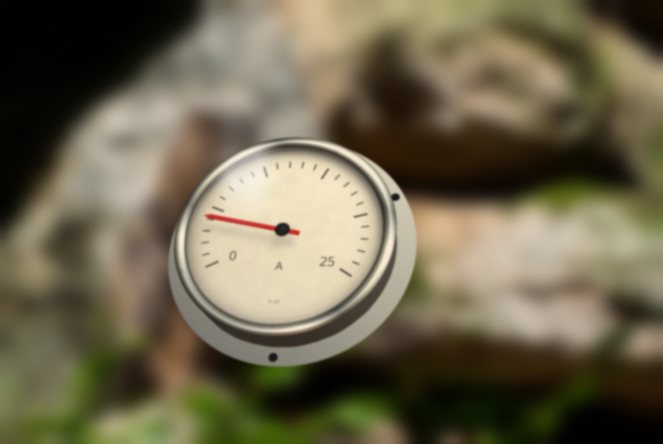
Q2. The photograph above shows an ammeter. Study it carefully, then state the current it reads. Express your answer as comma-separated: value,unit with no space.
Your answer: 4,A
